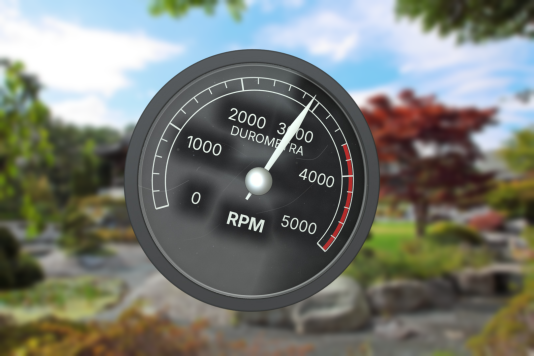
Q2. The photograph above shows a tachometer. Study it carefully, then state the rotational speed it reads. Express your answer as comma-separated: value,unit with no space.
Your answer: 2900,rpm
